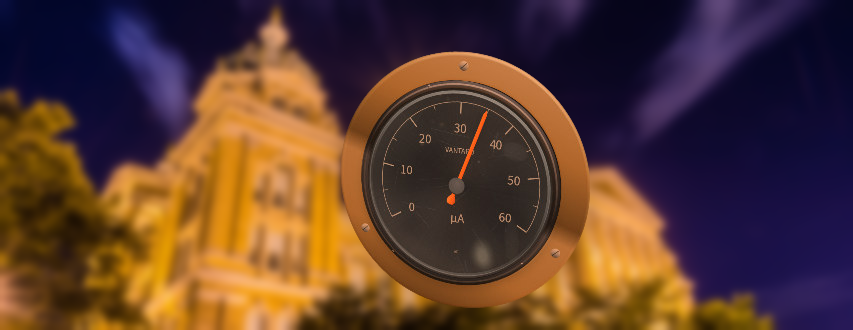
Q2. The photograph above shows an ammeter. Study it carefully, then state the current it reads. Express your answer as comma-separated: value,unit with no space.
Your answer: 35,µA
